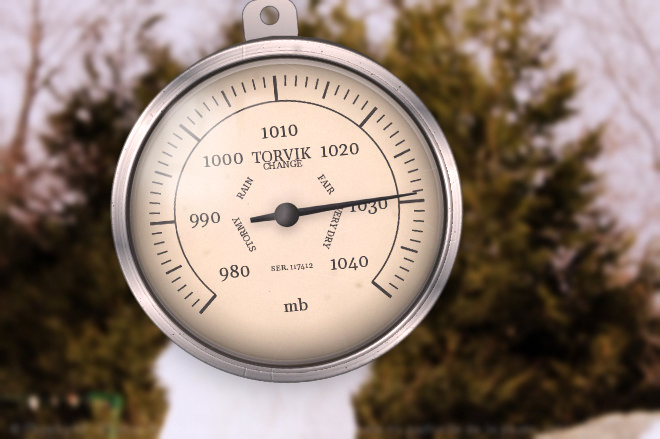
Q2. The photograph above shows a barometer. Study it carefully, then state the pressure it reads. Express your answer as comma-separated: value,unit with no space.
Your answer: 1029,mbar
